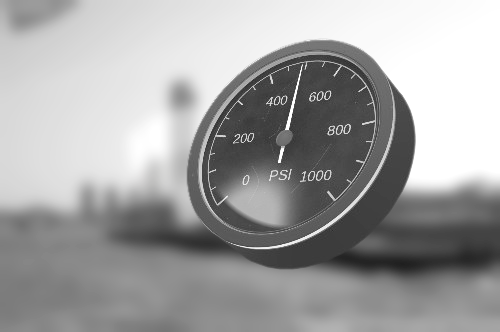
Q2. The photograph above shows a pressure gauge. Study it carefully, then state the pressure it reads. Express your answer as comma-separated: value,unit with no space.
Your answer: 500,psi
